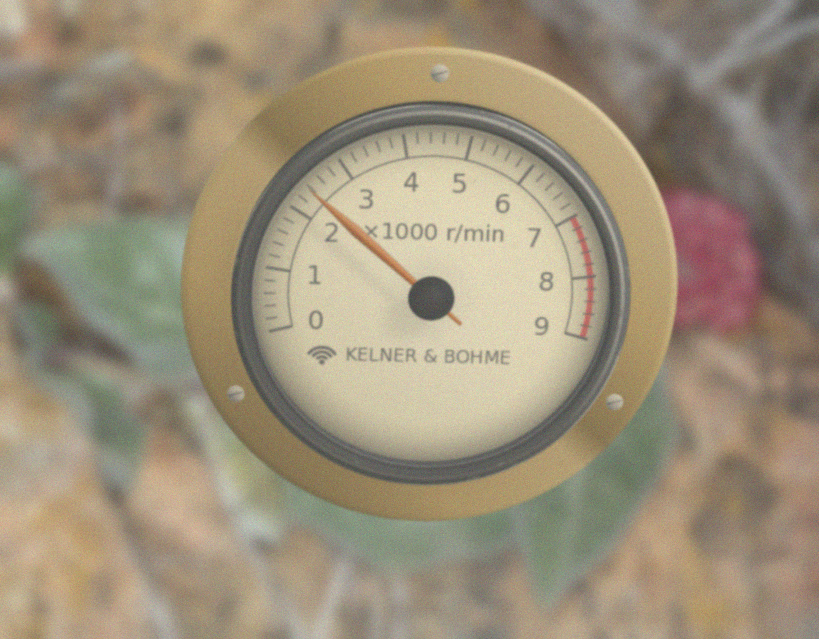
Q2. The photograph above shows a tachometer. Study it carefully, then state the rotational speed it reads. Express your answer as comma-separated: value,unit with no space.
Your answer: 2400,rpm
